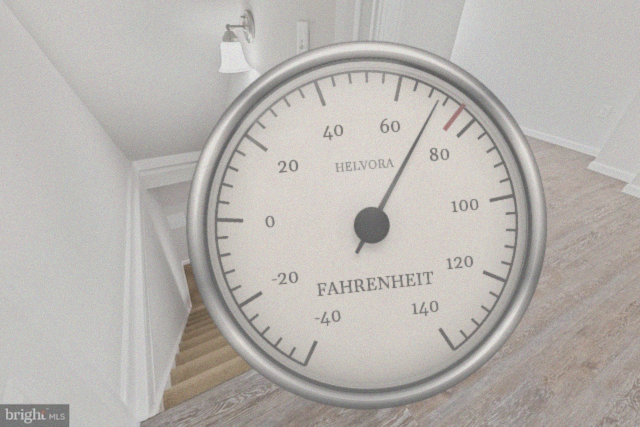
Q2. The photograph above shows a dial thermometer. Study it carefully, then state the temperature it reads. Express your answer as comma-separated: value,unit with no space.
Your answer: 70,°F
